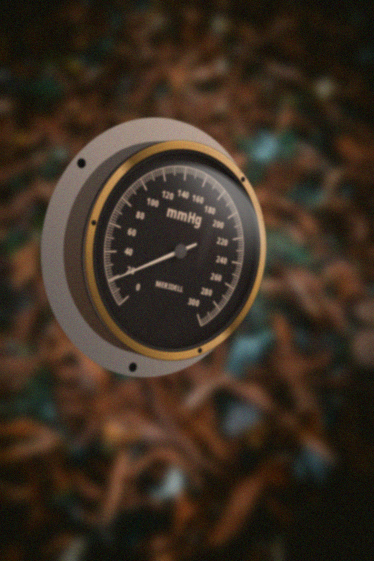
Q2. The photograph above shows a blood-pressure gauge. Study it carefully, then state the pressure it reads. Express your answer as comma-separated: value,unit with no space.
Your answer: 20,mmHg
